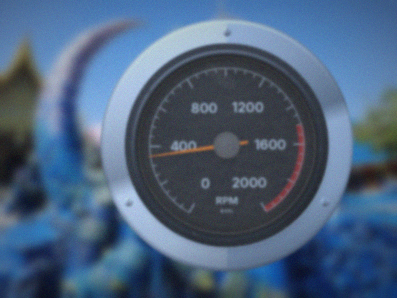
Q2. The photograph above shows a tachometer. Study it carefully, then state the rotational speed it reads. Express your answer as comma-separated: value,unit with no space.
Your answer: 350,rpm
